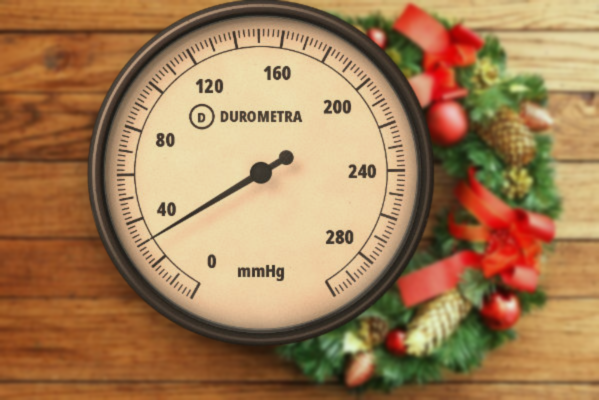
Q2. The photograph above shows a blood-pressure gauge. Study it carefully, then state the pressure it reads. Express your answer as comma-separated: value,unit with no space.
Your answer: 30,mmHg
